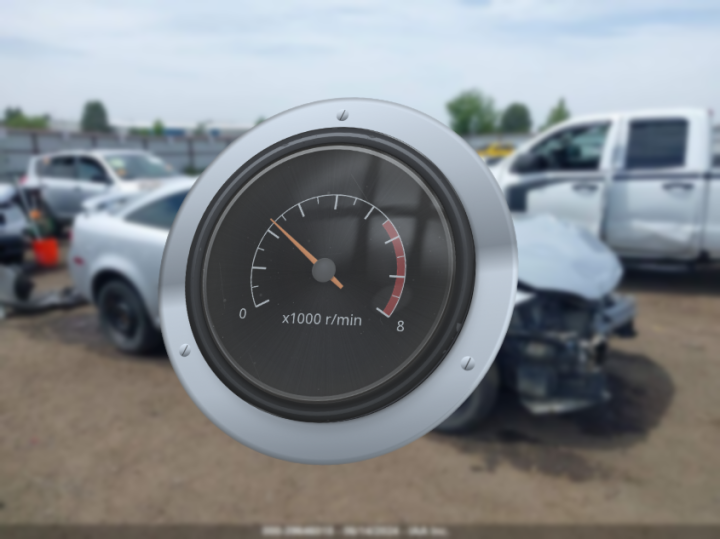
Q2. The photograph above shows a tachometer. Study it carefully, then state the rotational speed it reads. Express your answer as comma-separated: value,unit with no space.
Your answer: 2250,rpm
